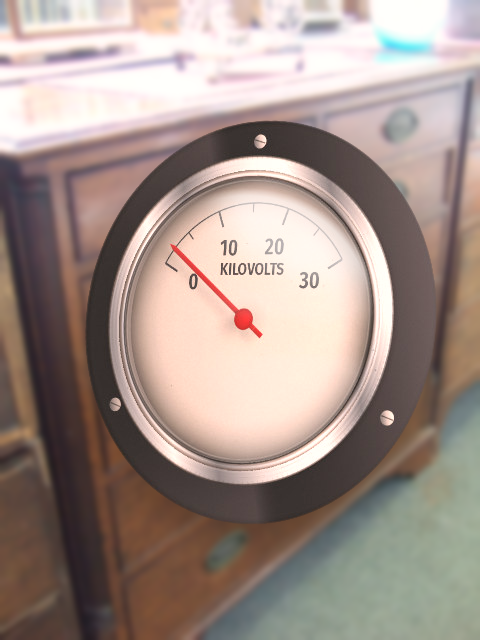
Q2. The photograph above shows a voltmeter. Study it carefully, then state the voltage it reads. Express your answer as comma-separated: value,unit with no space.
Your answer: 2.5,kV
